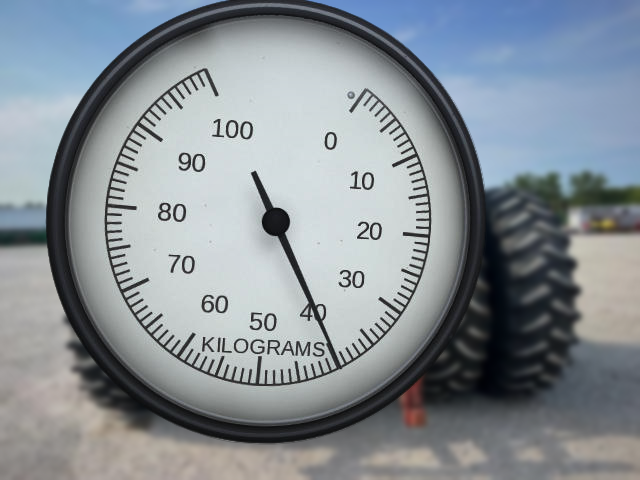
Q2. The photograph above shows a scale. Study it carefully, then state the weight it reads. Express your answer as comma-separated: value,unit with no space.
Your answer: 40,kg
